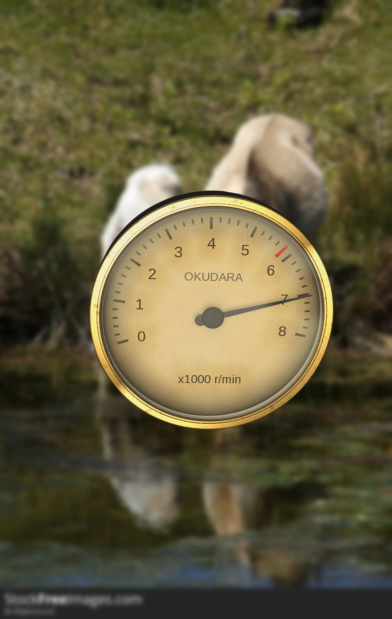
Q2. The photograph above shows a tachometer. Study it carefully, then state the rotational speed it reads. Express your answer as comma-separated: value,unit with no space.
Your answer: 7000,rpm
